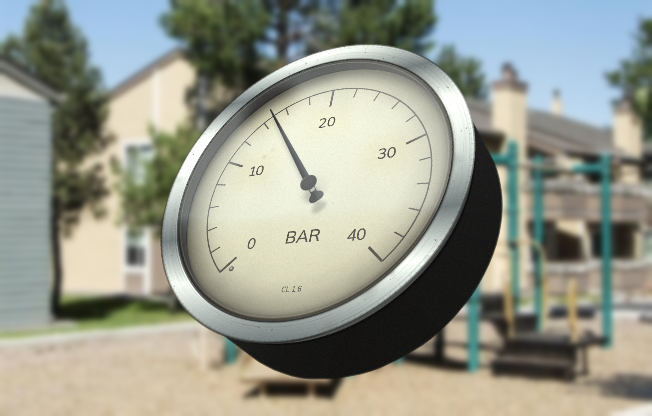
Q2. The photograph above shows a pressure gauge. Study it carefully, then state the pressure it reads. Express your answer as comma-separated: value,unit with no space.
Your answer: 15,bar
